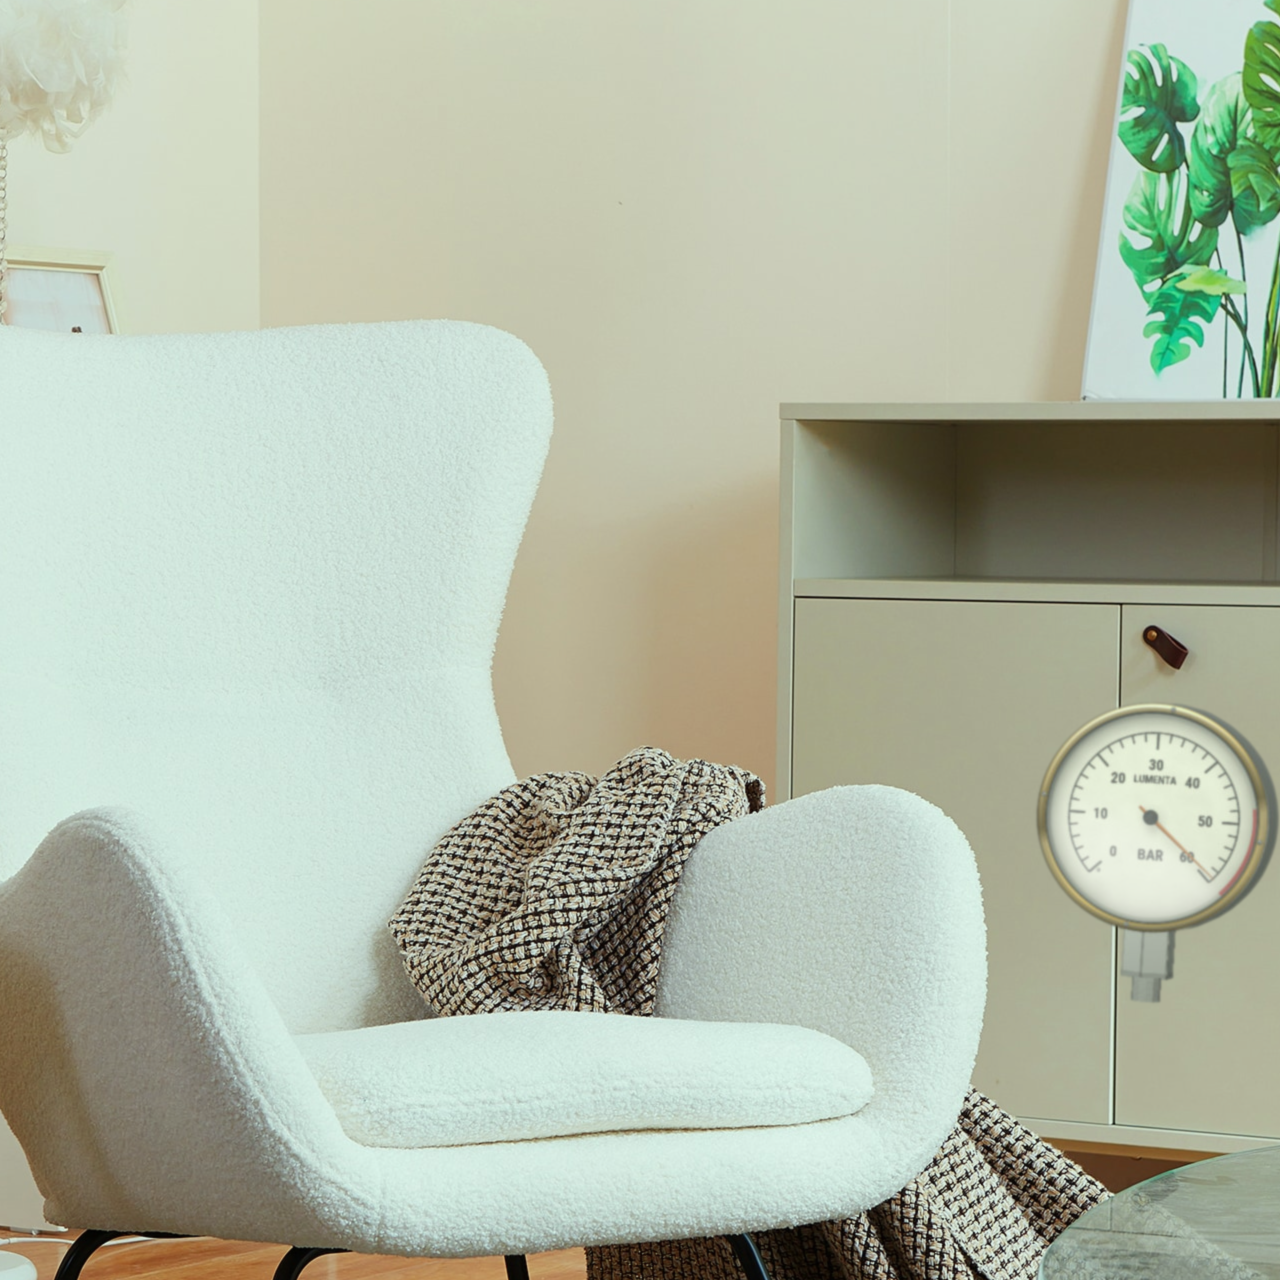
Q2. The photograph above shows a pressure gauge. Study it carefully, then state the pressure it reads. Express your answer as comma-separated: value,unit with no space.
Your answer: 59,bar
